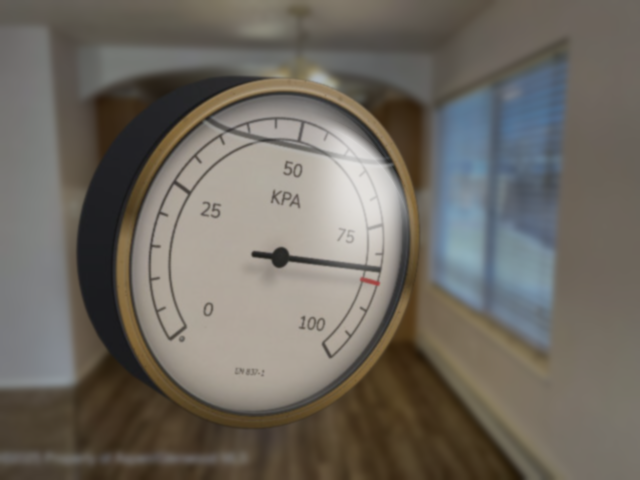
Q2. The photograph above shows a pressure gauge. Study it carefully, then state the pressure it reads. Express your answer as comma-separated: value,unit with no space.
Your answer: 82.5,kPa
